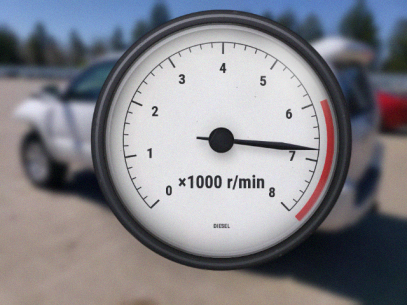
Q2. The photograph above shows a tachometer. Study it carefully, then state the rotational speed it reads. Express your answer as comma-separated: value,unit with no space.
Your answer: 6800,rpm
